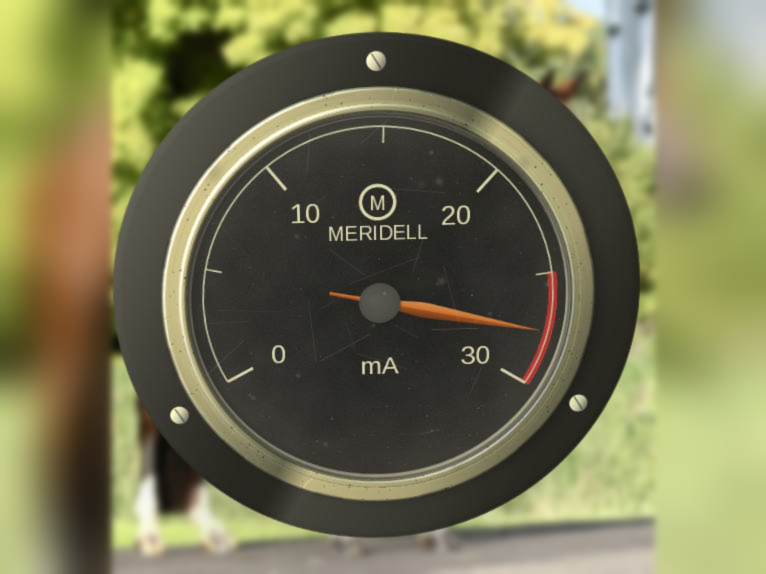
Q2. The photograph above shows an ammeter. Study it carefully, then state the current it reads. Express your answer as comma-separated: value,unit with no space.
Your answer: 27.5,mA
